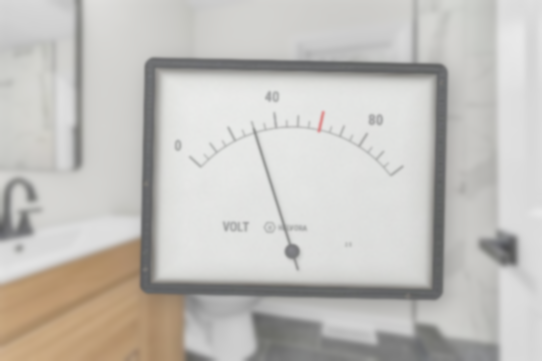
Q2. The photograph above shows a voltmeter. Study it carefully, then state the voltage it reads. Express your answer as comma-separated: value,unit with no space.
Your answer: 30,V
